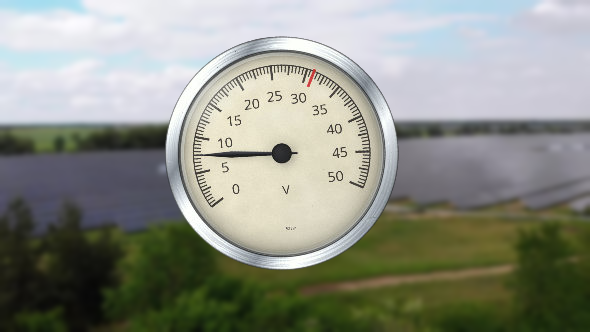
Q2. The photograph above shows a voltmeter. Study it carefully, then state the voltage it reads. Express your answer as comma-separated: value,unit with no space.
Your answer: 7.5,V
